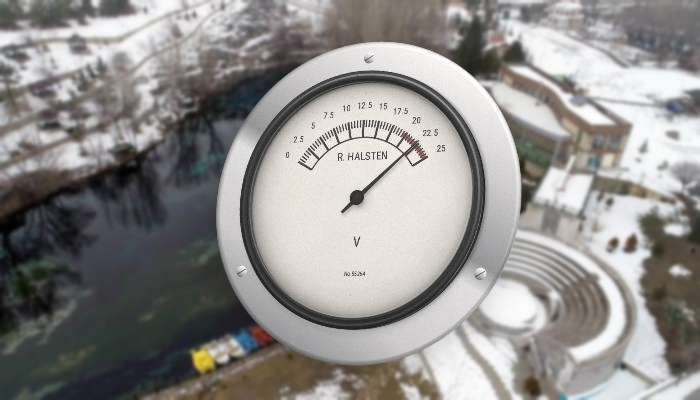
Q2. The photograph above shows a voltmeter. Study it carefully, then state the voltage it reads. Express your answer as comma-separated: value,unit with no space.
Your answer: 22.5,V
